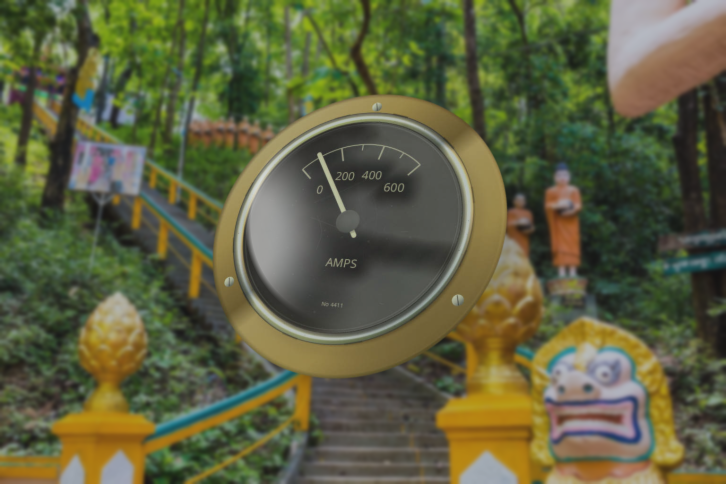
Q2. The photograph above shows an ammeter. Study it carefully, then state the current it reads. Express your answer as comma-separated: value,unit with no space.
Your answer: 100,A
